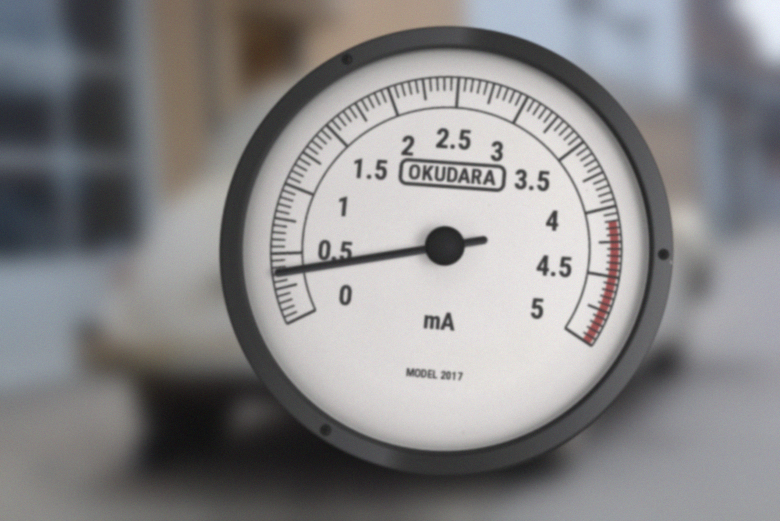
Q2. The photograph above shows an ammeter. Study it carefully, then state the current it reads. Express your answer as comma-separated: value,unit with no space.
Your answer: 0.35,mA
